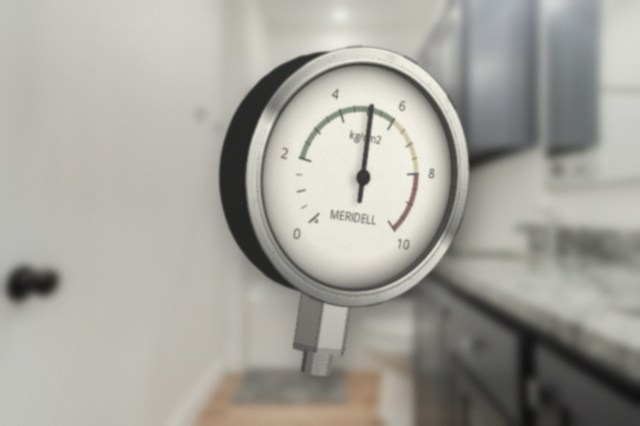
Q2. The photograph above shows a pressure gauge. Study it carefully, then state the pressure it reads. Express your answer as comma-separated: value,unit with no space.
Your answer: 5,kg/cm²
